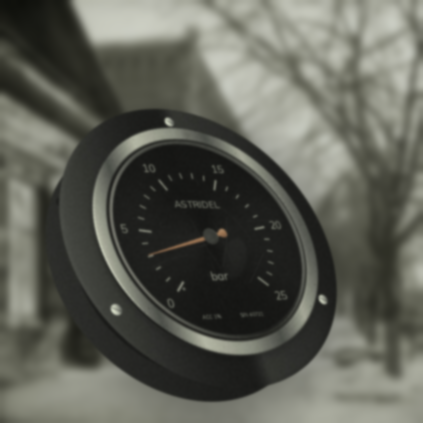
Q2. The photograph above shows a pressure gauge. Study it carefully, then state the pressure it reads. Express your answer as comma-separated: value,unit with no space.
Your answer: 3,bar
